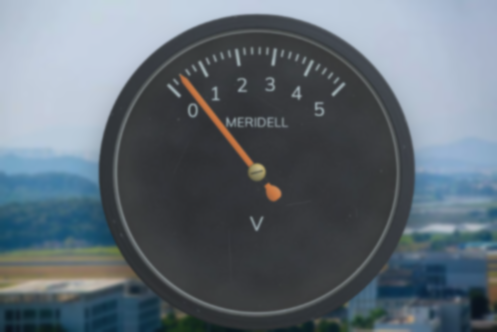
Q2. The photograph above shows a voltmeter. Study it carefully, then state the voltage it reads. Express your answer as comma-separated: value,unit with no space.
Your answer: 0.4,V
